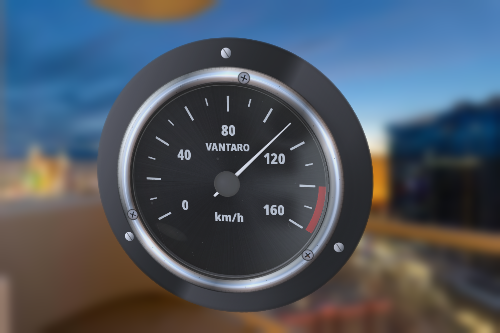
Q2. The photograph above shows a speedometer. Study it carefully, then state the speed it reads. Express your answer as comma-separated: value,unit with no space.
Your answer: 110,km/h
